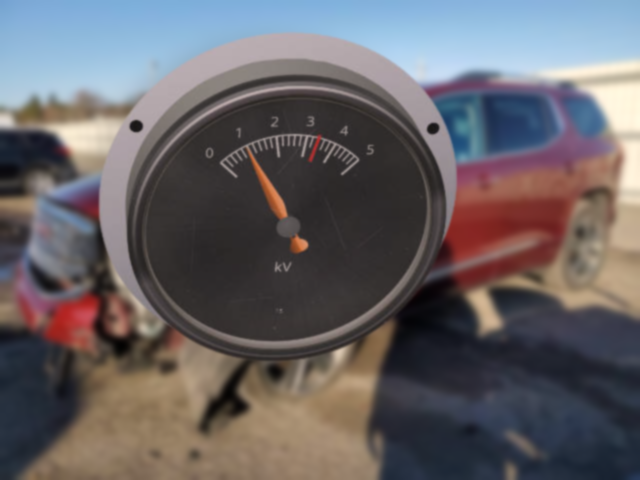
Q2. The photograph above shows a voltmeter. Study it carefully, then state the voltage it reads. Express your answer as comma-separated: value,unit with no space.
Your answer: 1,kV
